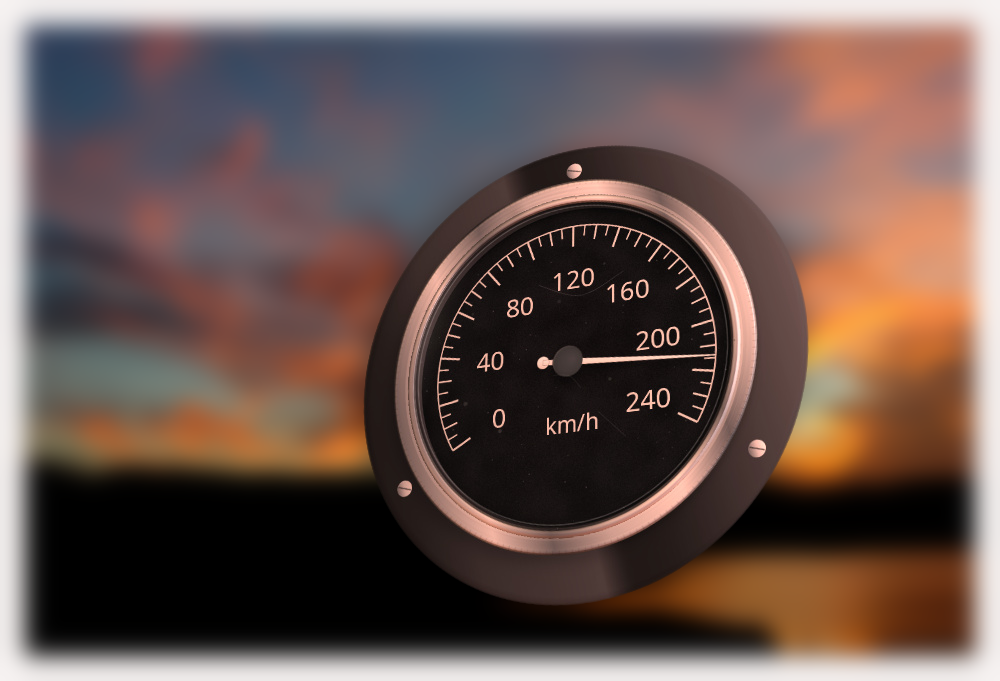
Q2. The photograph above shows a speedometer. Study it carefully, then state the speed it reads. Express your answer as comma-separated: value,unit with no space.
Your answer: 215,km/h
